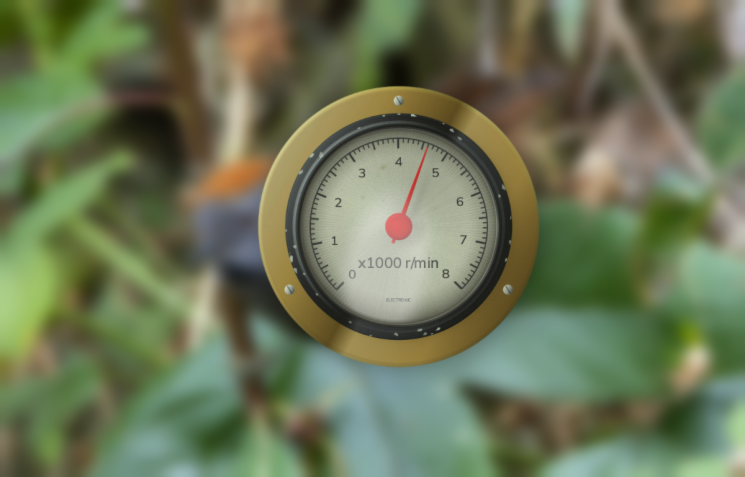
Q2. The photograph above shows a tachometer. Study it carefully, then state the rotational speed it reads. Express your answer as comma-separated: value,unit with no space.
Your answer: 4600,rpm
